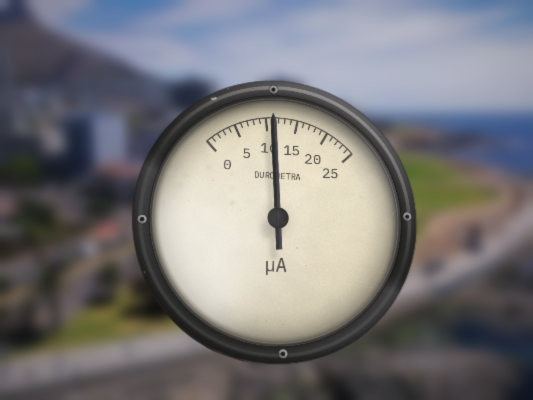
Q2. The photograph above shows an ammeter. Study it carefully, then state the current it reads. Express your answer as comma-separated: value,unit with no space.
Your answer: 11,µA
